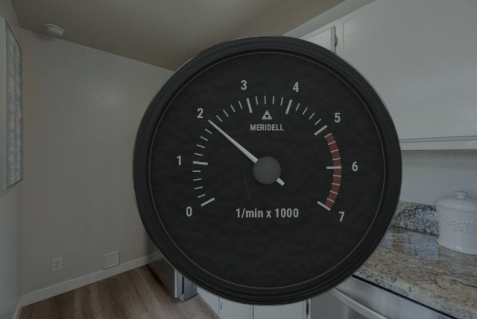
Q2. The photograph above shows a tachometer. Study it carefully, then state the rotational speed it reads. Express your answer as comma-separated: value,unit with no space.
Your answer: 2000,rpm
